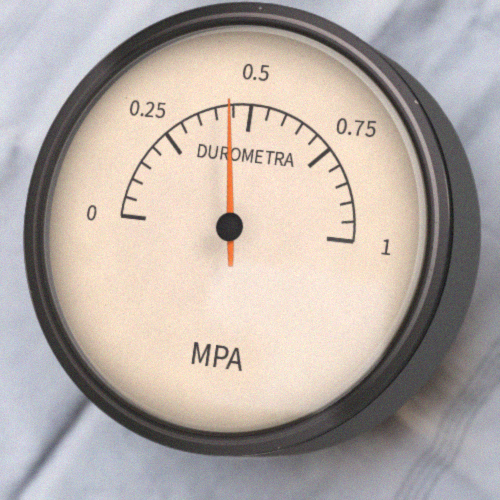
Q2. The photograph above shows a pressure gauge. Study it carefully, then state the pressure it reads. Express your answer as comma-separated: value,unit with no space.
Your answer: 0.45,MPa
